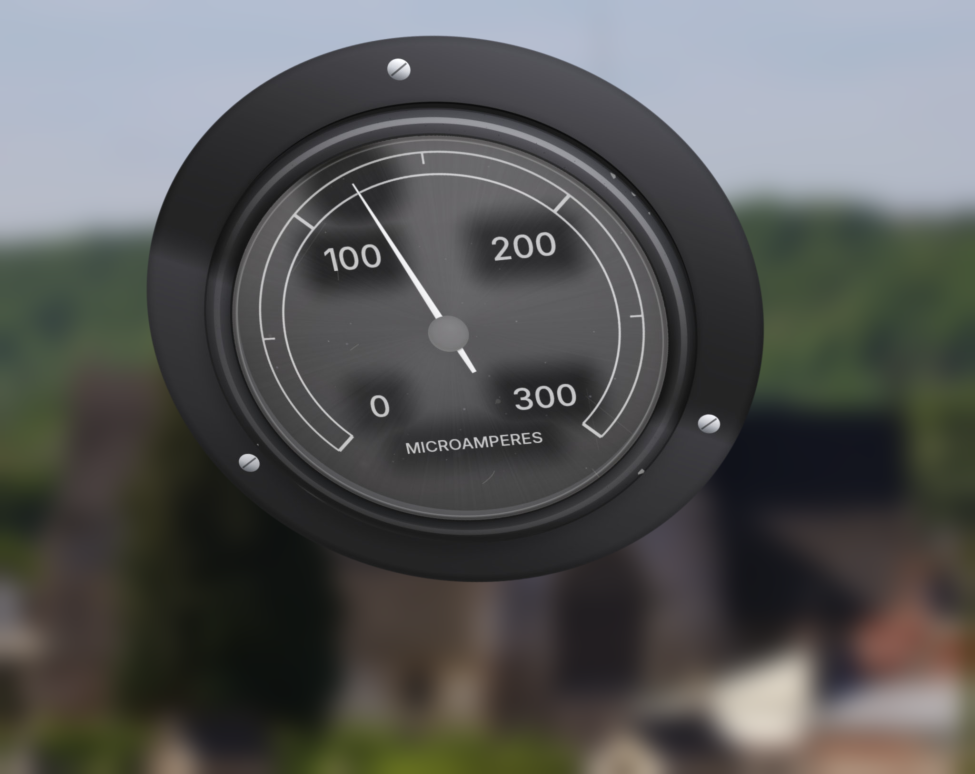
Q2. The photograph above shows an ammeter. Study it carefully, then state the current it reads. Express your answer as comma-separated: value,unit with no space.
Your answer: 125,µA
